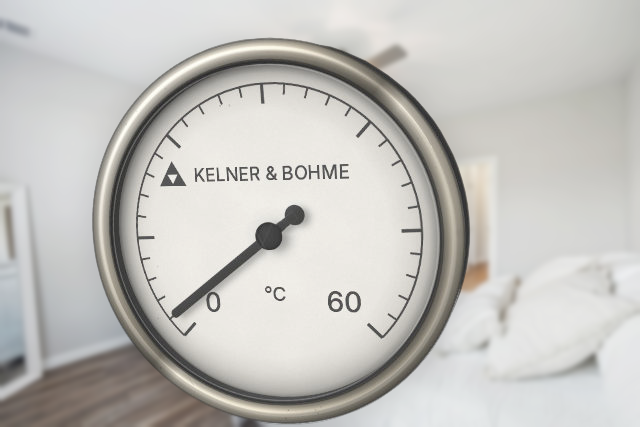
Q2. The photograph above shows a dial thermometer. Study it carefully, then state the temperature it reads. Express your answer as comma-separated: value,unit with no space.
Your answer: 2,°C
